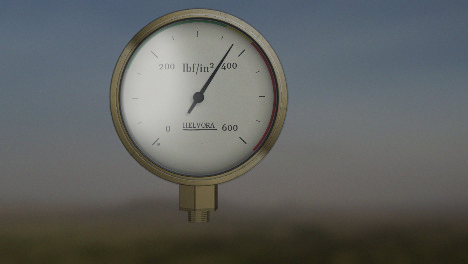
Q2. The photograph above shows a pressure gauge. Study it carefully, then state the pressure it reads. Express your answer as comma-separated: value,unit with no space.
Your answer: 375,psi
